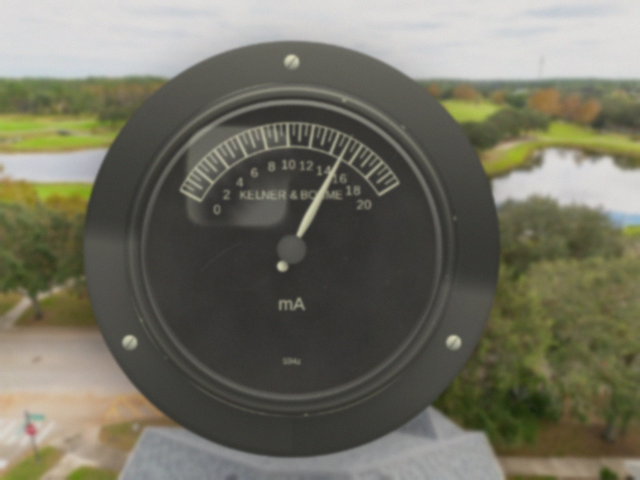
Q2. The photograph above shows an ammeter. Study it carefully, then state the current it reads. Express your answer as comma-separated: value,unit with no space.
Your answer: 15,mA
